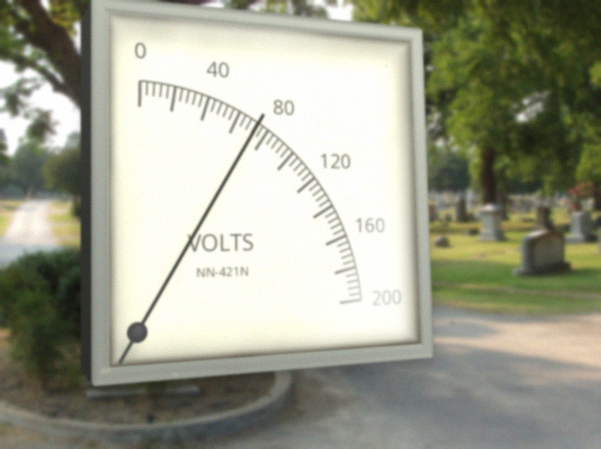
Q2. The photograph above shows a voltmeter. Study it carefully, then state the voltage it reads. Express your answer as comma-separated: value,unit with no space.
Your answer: 72,V
